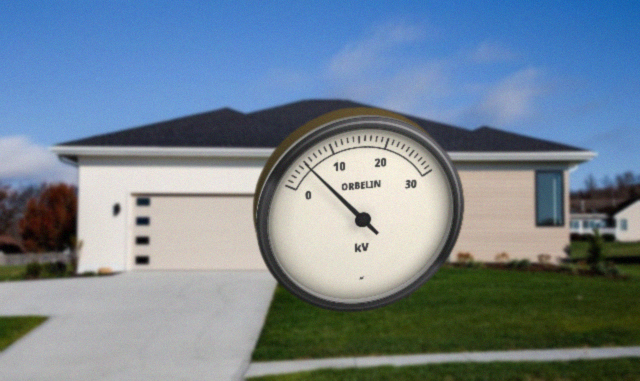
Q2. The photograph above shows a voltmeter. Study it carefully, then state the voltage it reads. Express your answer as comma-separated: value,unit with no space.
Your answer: 5,kV
